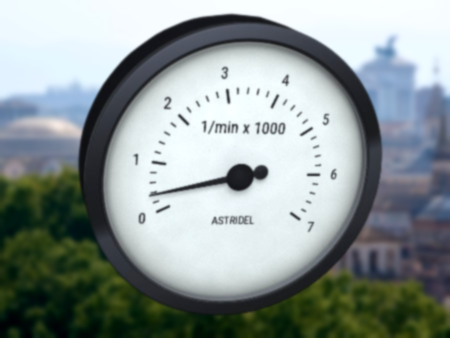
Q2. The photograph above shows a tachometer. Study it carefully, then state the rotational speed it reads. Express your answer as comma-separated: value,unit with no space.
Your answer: 400,rpm
